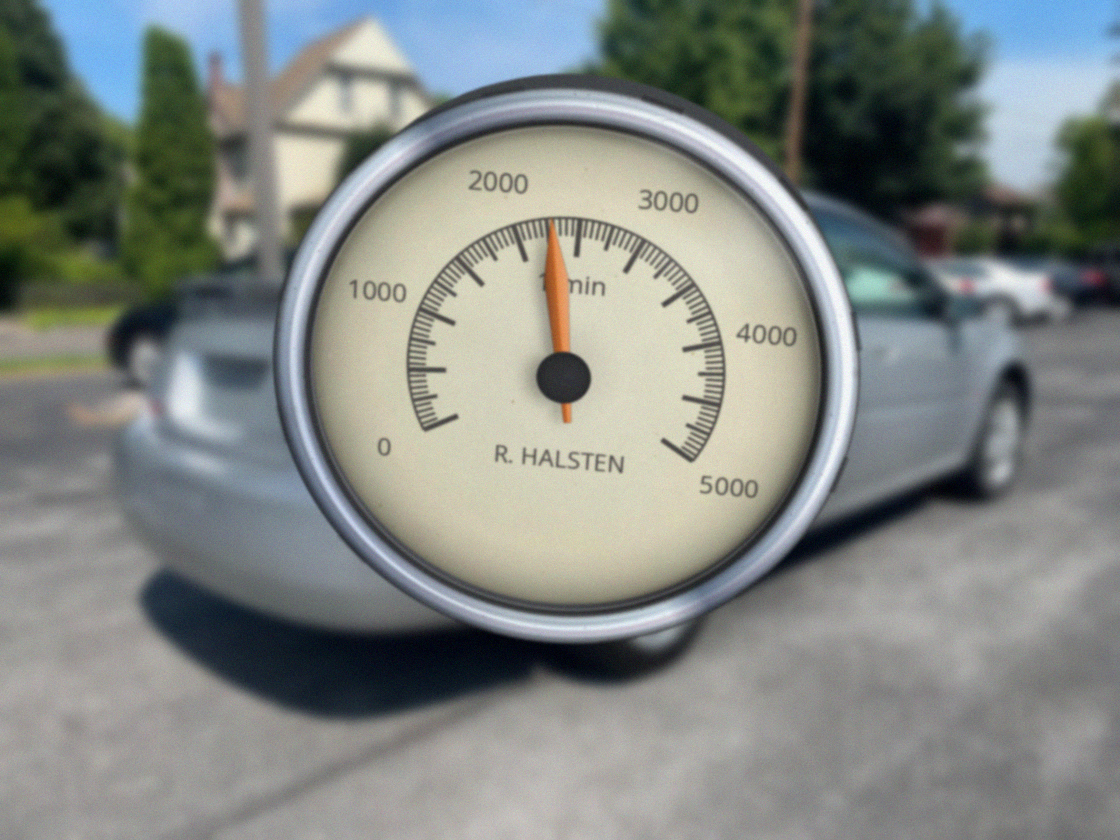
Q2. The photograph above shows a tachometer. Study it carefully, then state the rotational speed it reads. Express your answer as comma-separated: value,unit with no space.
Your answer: 2300,rpm
